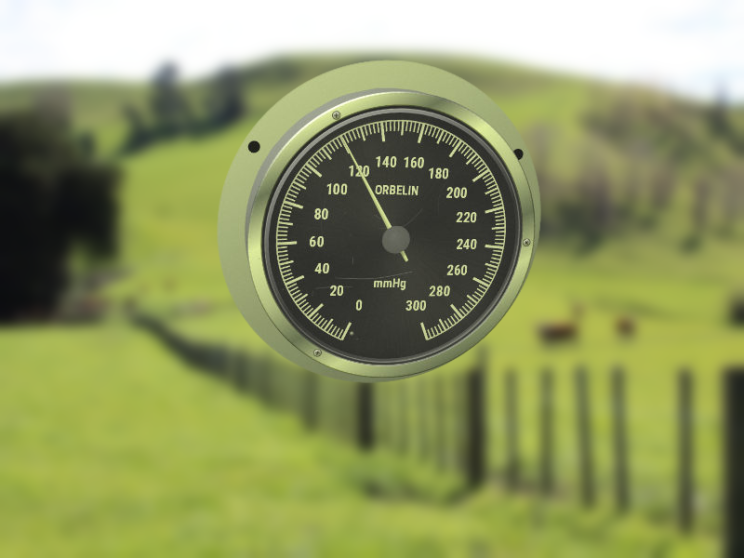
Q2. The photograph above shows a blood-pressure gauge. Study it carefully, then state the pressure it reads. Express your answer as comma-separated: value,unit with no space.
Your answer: 120,mmHg
